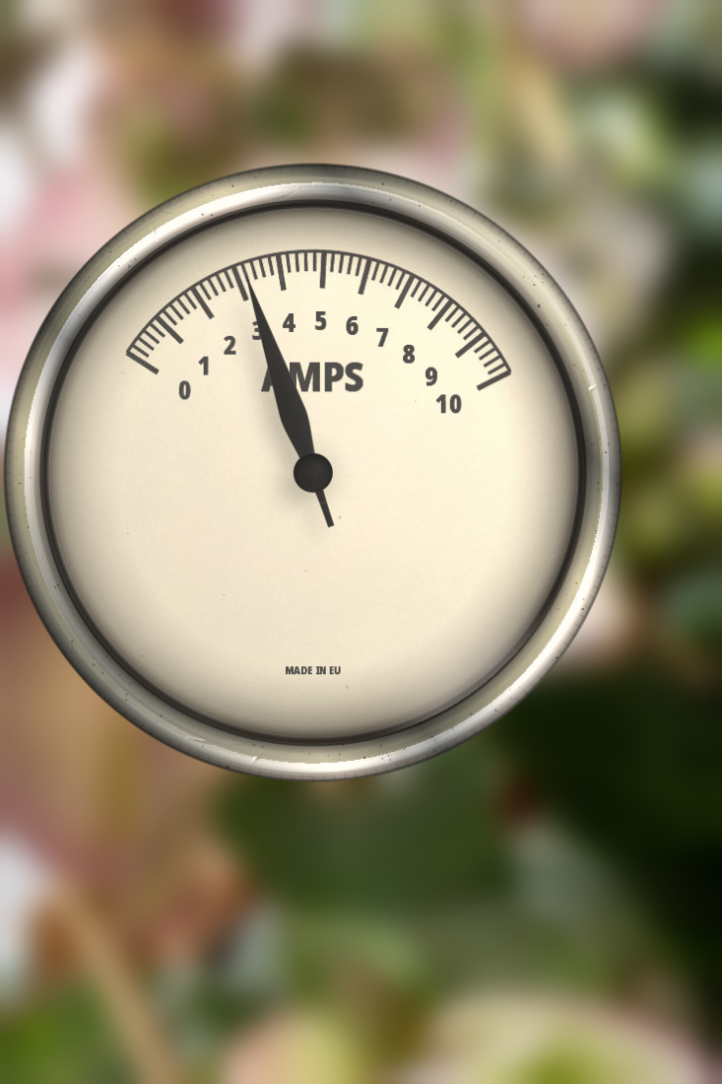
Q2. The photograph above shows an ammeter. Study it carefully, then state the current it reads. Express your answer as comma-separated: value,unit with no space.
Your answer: 3.2,A
